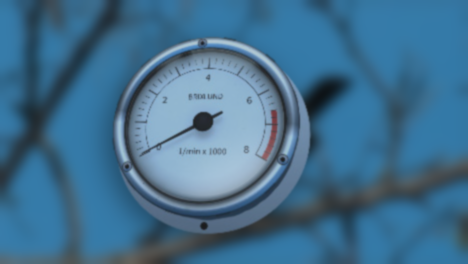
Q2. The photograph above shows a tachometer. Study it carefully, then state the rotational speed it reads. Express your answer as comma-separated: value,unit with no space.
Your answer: 0,rpm
